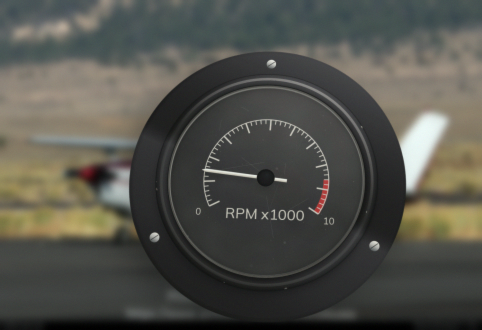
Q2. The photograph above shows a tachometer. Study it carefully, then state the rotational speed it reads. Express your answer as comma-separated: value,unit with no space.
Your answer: 1400,rpm
